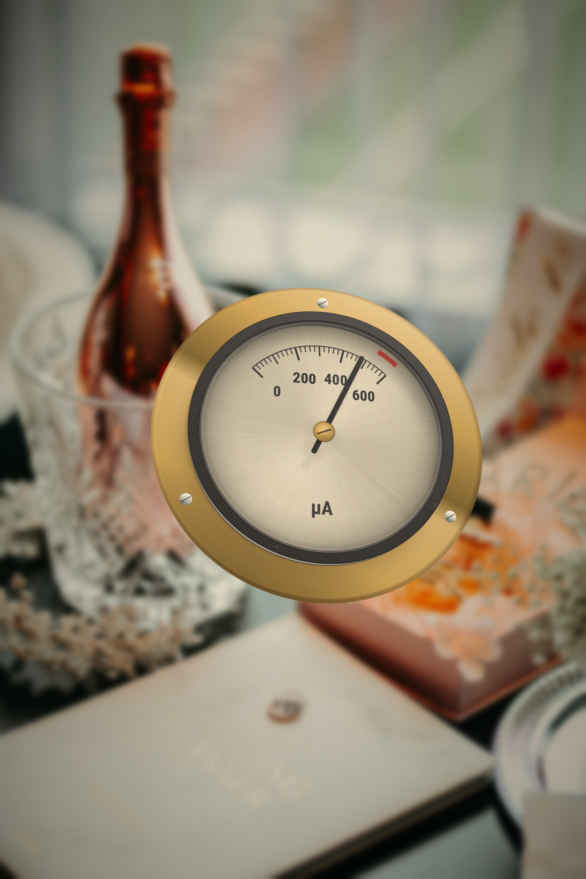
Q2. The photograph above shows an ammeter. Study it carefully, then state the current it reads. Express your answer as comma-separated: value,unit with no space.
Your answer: 480,µA
